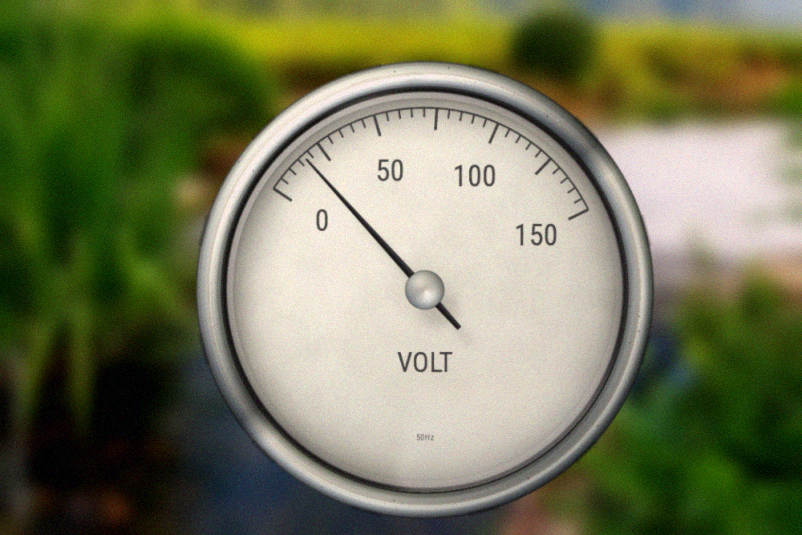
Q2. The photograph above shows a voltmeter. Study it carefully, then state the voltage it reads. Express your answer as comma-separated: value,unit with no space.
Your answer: 17.5,V
